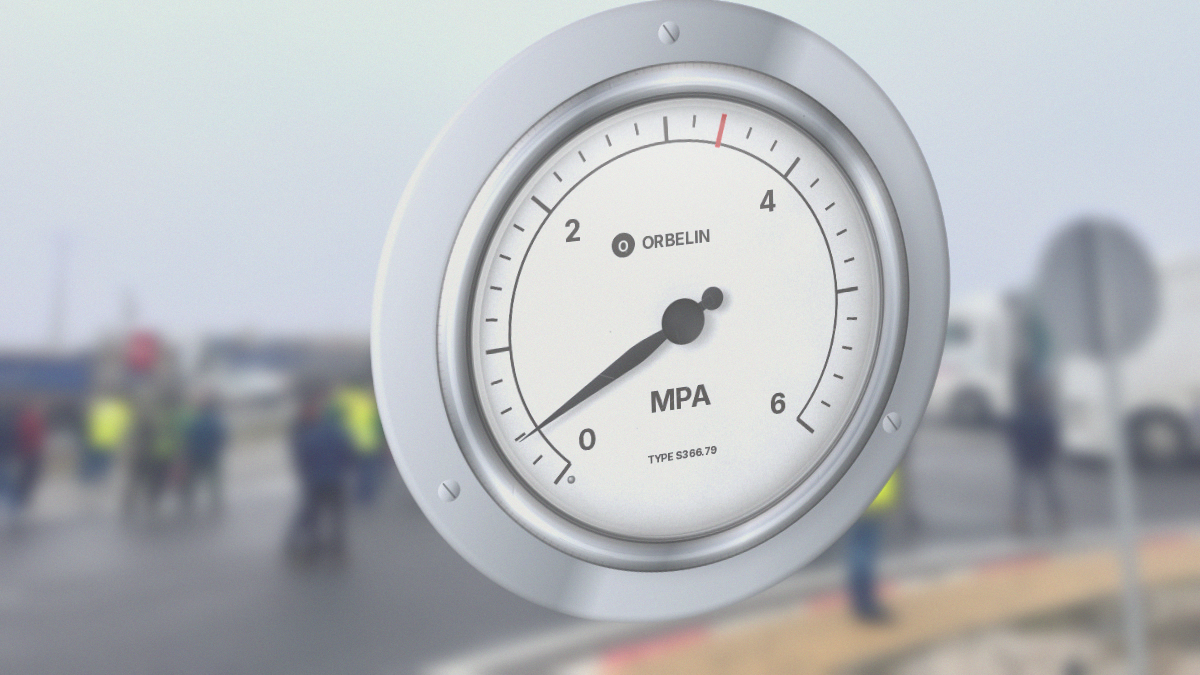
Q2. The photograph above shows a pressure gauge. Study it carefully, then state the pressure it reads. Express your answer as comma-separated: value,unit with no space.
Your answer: 0.4,MPa
